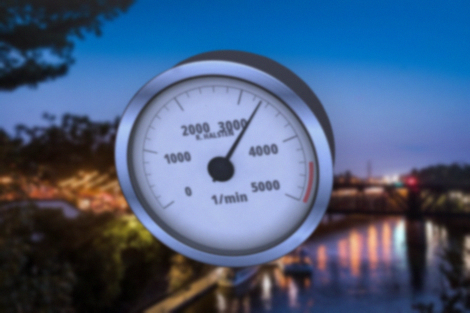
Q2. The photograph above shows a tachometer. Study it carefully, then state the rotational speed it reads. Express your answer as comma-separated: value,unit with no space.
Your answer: 3300,rpm
